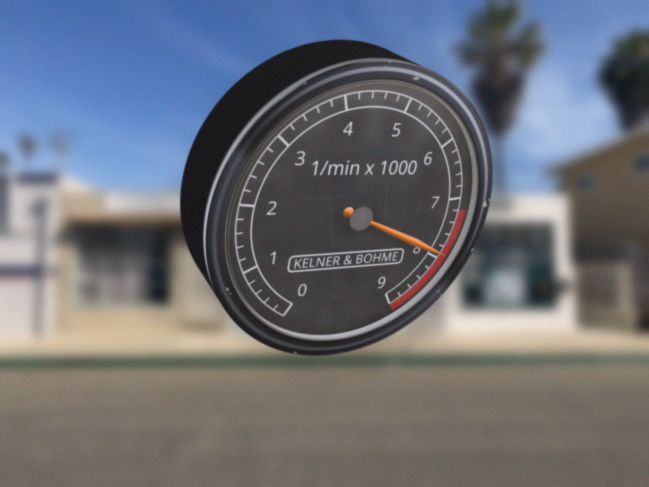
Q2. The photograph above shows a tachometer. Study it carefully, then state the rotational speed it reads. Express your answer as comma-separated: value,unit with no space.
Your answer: 7900,rpm
